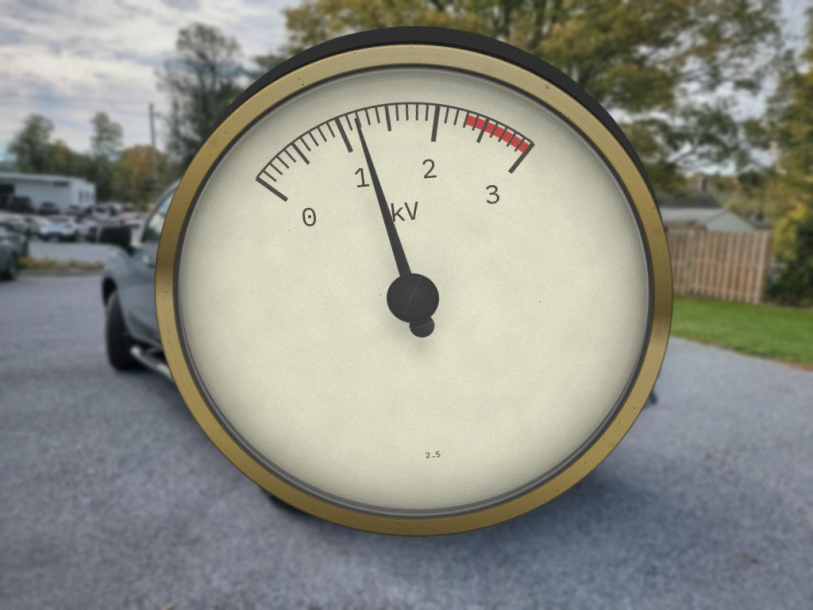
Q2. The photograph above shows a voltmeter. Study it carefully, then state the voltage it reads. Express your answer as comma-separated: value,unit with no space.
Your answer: 1.2,kV
